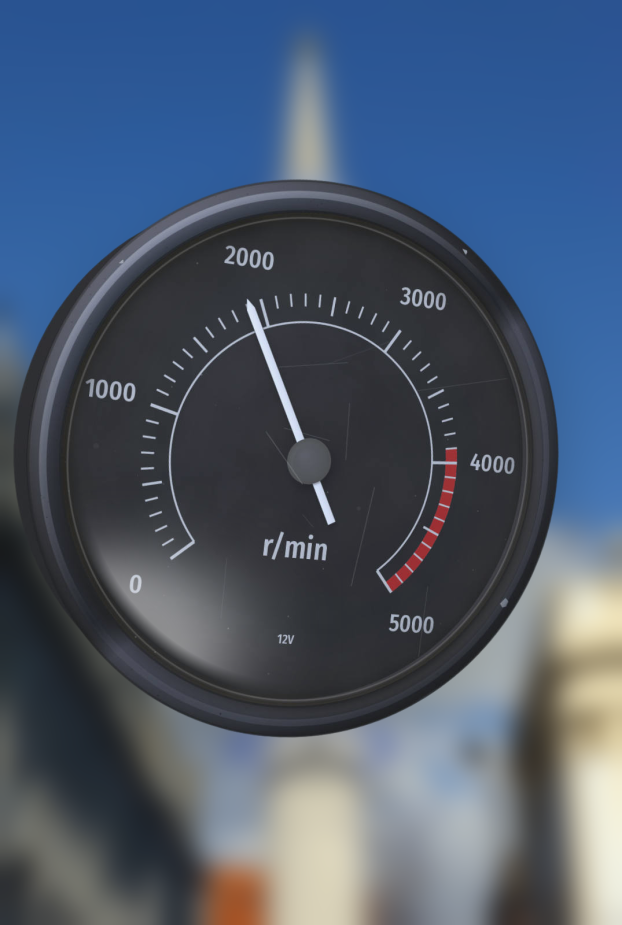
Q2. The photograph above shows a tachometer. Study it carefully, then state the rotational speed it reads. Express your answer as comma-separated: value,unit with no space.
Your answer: 1900,rpm
